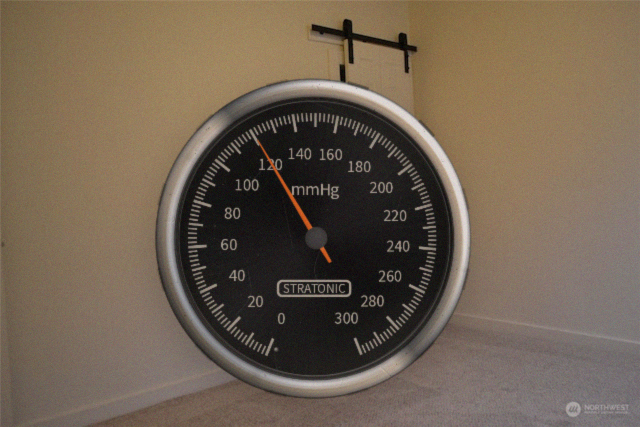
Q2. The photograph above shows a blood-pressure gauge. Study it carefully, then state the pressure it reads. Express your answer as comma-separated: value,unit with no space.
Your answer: 120,mmHg
